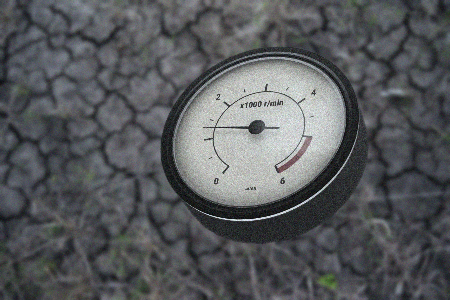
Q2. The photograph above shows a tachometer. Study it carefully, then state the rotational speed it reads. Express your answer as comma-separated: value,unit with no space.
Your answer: 1250,rpm
